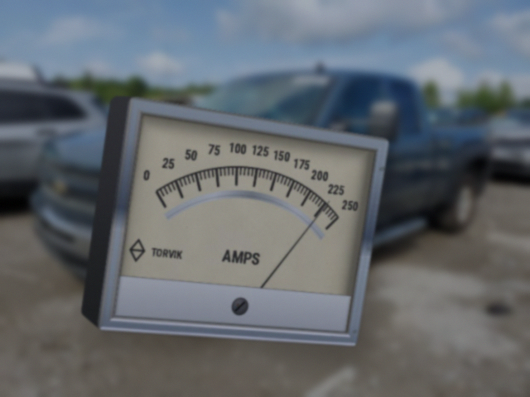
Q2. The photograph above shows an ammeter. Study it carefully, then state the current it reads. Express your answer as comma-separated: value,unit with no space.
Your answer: 225,A
